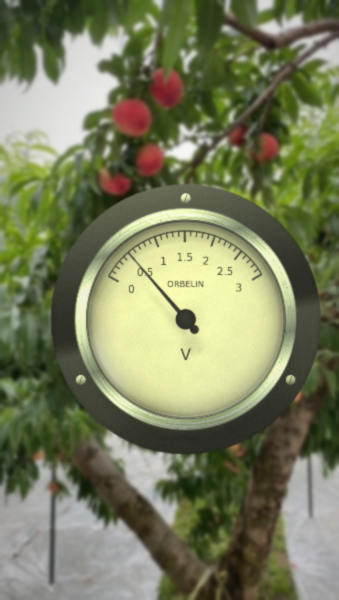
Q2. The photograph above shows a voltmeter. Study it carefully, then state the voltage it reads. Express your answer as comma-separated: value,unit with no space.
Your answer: 0.5,V
